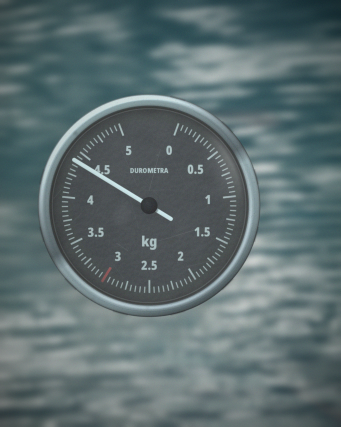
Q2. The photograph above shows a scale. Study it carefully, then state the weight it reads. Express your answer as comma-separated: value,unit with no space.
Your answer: 4.4,kg
